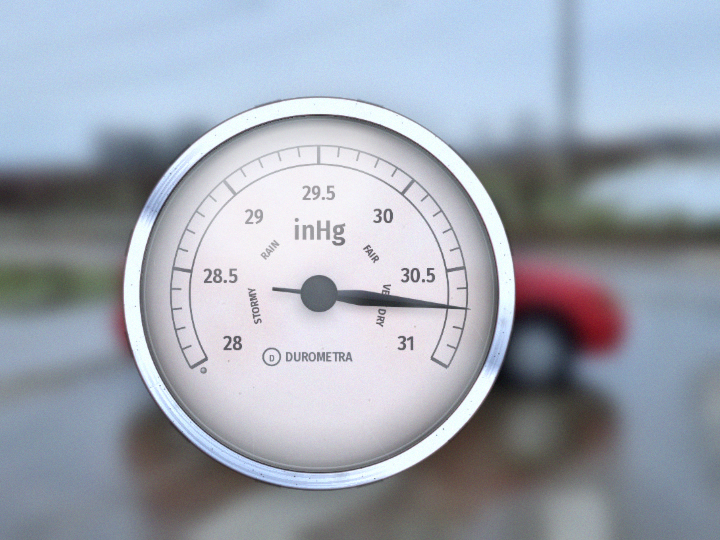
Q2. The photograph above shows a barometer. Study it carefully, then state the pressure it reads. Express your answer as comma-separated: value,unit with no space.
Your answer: 30.7,inHg
